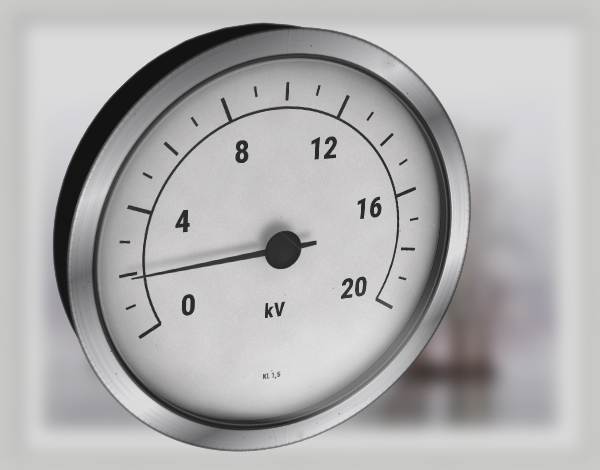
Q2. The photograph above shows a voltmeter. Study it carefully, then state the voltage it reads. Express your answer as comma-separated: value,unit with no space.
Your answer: 2,kV
